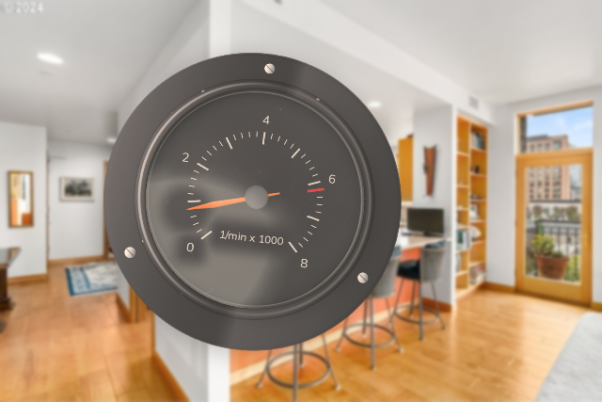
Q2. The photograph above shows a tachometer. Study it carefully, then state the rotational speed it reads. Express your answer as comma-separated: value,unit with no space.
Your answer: 800,rpm
